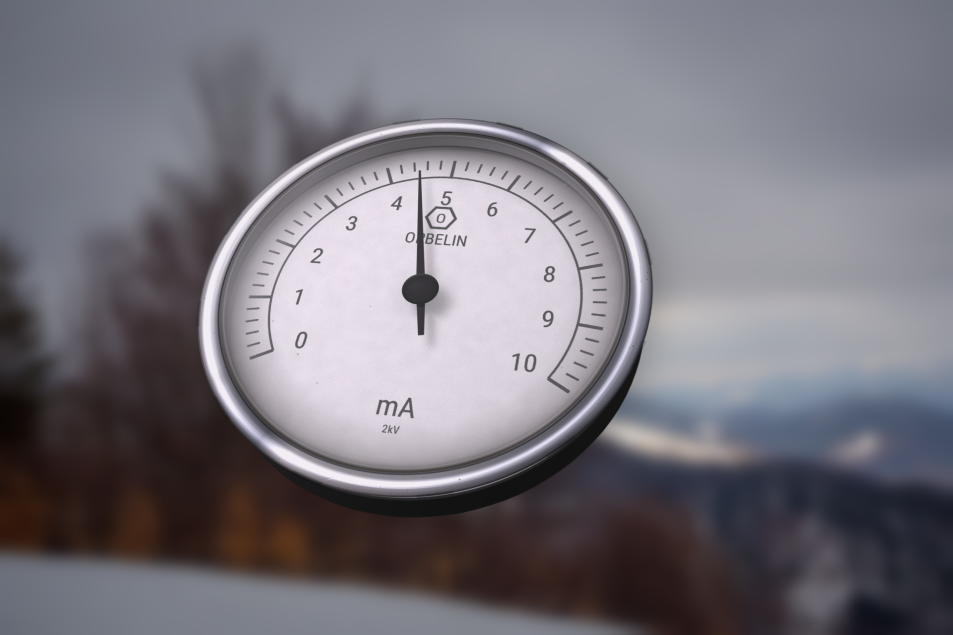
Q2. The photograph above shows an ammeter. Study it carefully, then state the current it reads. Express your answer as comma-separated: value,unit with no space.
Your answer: 4.5,mA
